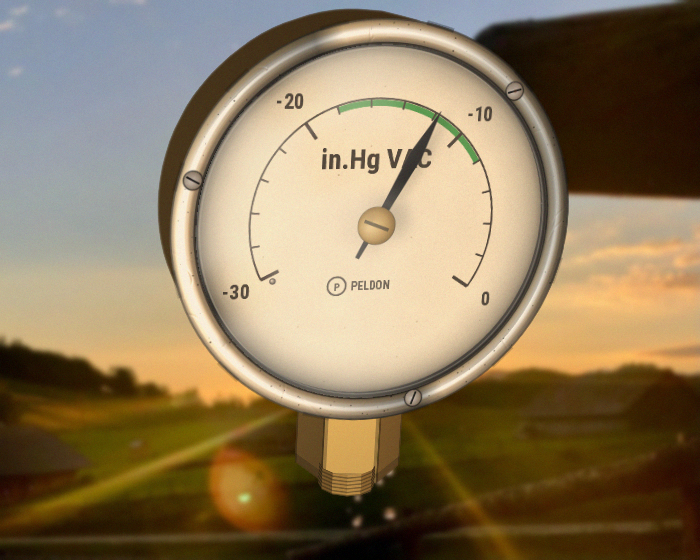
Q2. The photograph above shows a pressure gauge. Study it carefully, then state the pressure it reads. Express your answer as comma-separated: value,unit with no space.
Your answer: -12,inHg
